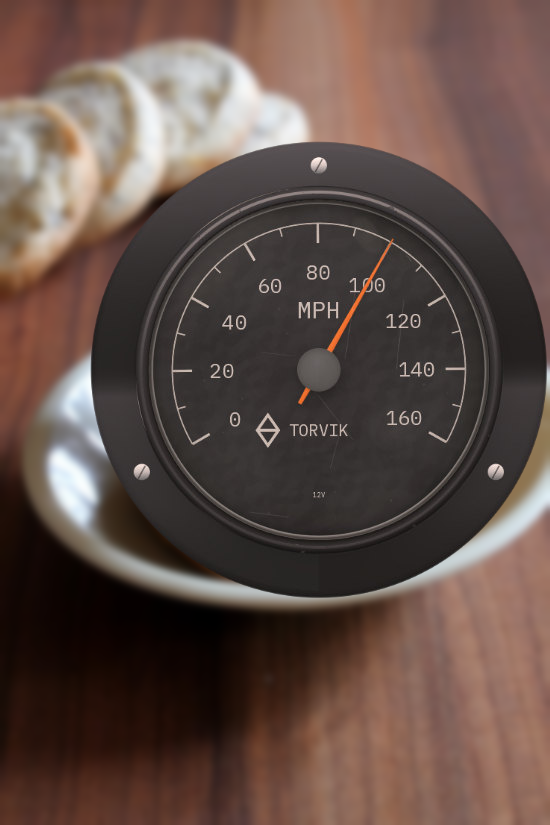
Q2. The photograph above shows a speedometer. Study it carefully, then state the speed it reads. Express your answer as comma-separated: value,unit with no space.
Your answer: 100,mph
